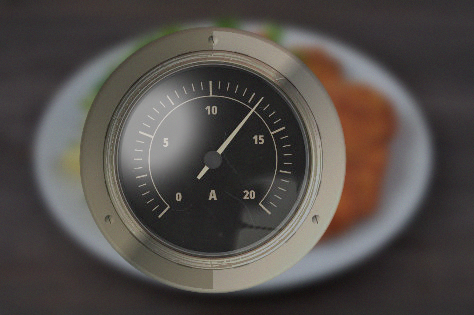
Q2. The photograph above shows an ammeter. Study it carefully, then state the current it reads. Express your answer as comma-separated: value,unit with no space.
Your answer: 13,A
